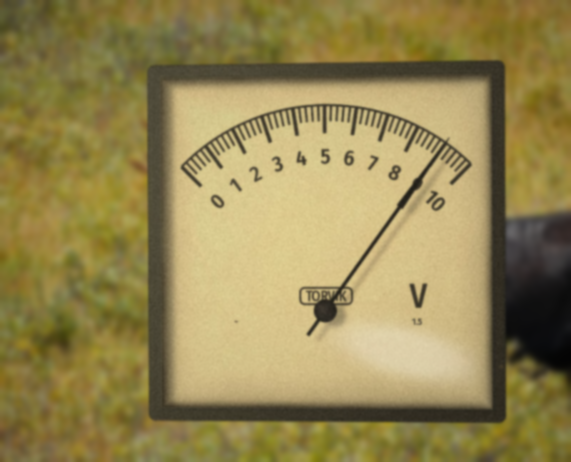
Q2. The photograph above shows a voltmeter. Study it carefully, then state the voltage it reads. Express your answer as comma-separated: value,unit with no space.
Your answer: 9,V
